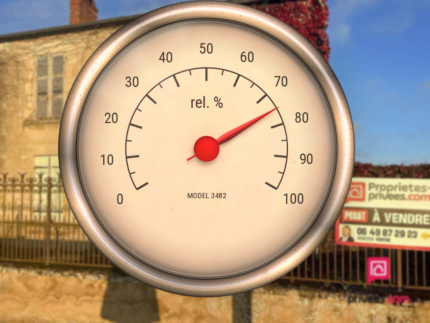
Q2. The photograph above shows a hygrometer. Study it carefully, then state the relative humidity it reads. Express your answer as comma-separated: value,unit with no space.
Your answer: 75,%
